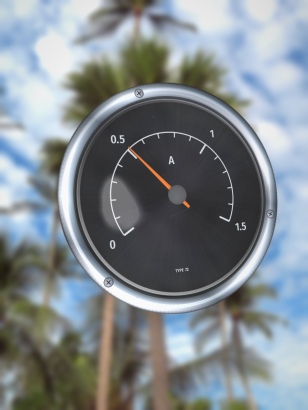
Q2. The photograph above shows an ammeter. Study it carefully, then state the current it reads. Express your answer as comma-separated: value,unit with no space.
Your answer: 0.5,A
